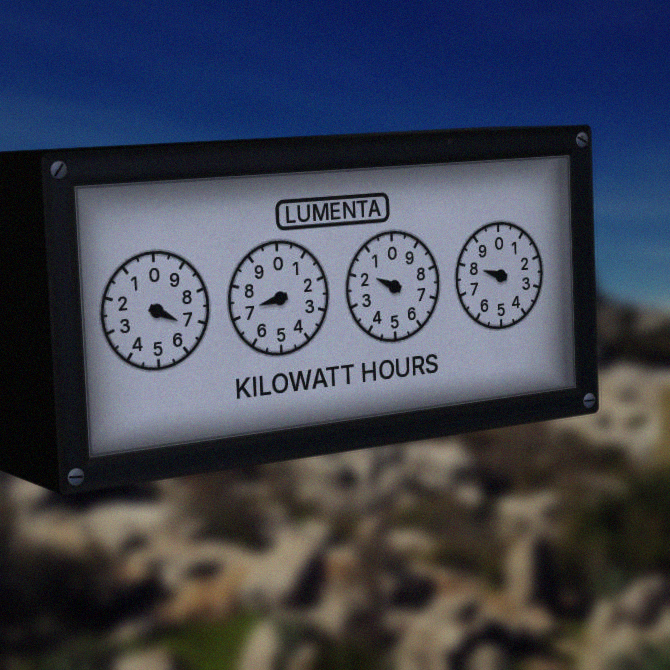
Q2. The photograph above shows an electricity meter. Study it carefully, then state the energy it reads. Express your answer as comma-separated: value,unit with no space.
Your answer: 6718,kWh
